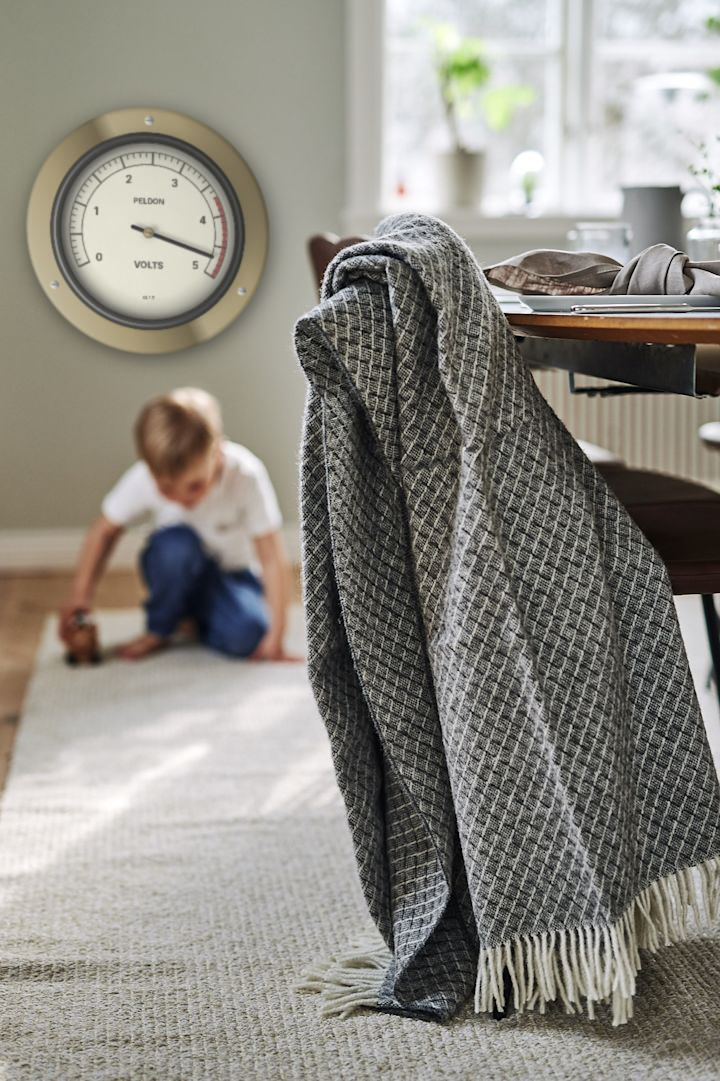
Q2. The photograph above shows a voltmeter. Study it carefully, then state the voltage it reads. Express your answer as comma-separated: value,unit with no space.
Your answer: 4.7,V
